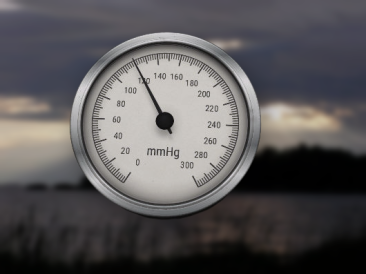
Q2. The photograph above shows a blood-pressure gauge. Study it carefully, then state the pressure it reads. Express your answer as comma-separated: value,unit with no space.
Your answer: 120,mmHg
